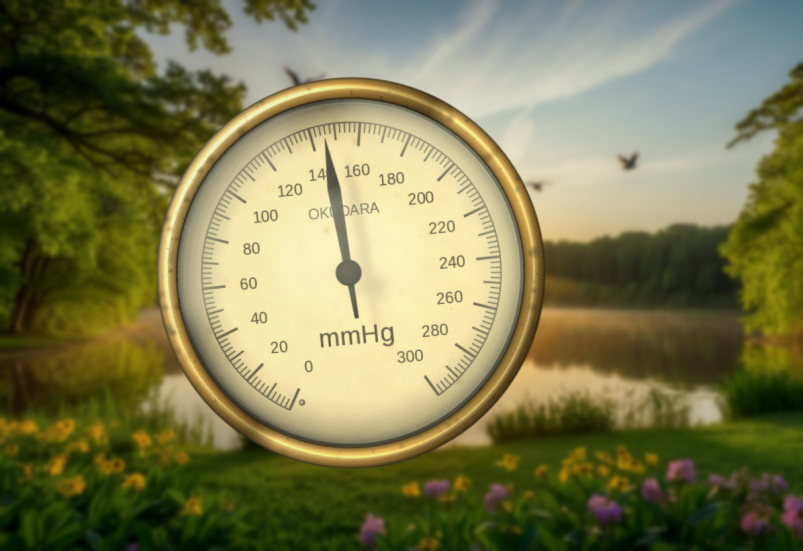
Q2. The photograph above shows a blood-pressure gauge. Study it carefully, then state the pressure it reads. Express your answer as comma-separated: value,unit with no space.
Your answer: 146,mmHg
